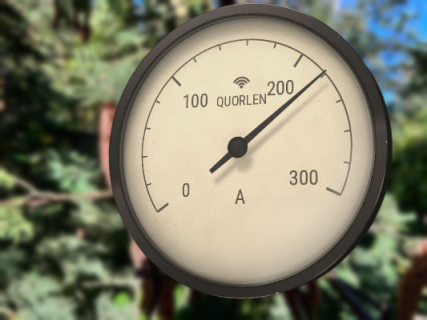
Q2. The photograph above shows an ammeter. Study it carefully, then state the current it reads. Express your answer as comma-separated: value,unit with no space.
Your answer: 220,A
